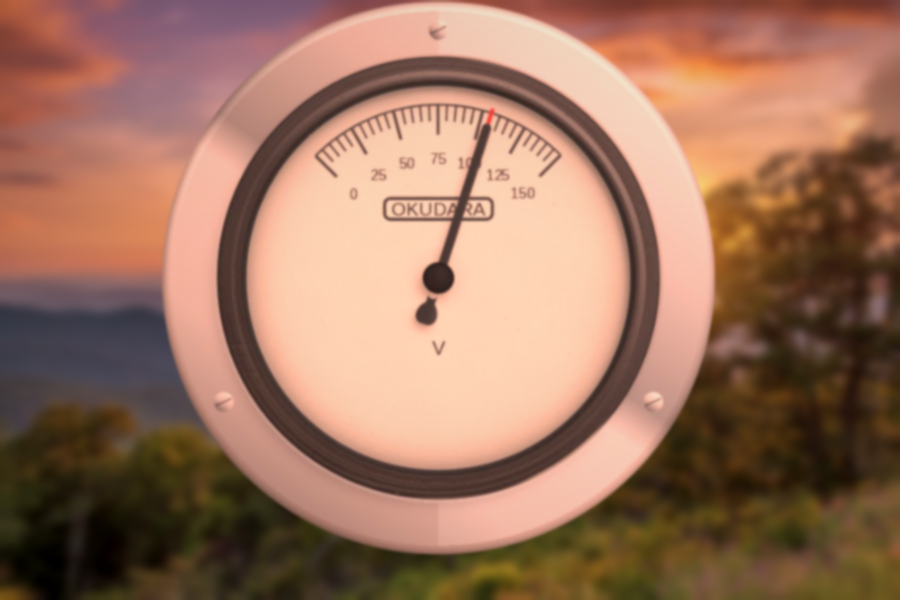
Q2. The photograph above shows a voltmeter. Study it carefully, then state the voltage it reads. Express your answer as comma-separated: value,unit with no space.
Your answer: 105,V
